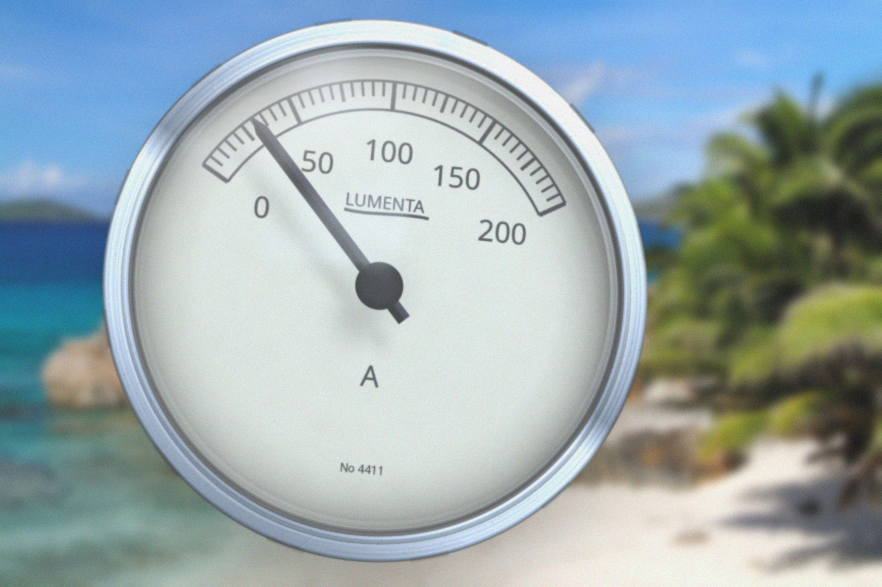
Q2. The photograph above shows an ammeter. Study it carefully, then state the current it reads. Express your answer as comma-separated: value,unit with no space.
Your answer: 30,A
